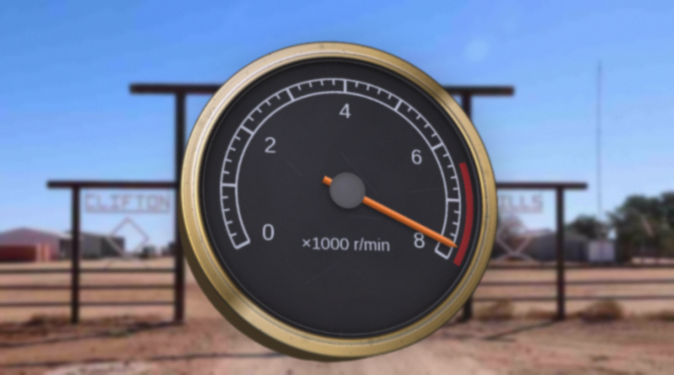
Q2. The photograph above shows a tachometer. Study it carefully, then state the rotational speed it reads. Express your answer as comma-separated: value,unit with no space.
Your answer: 7800,rpm
